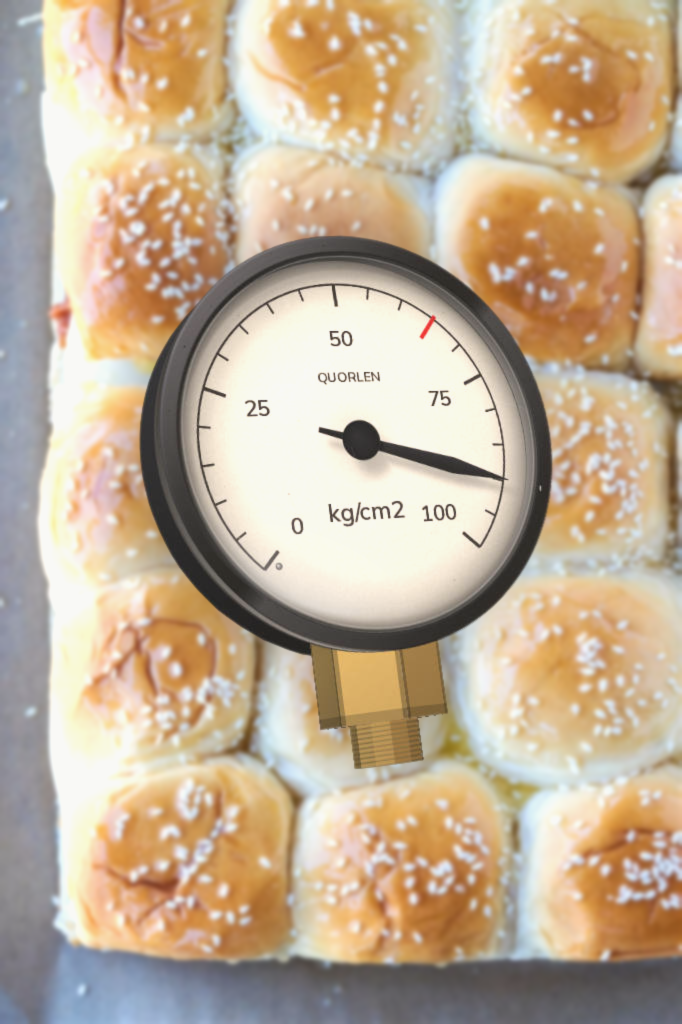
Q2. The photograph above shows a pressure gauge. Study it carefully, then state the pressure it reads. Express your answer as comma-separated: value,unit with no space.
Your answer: 90,kg/cm²
